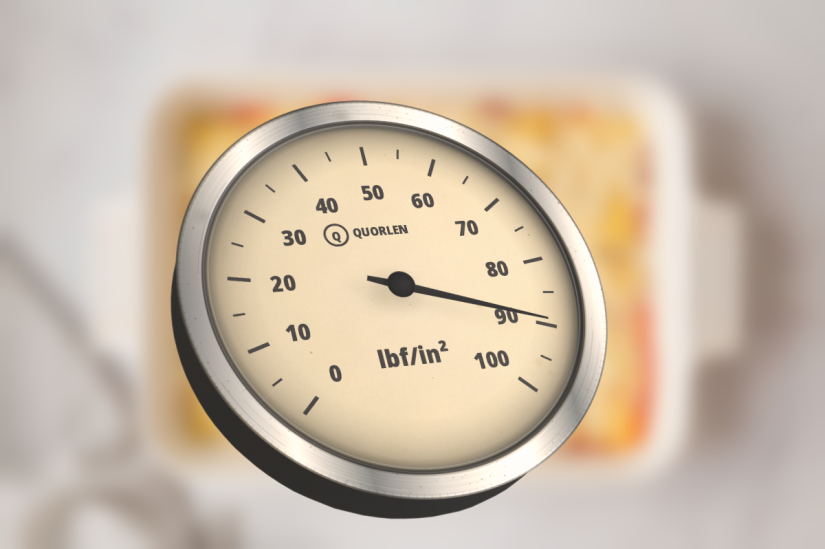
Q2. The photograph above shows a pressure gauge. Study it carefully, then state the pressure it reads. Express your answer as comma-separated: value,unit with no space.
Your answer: 90,psi
